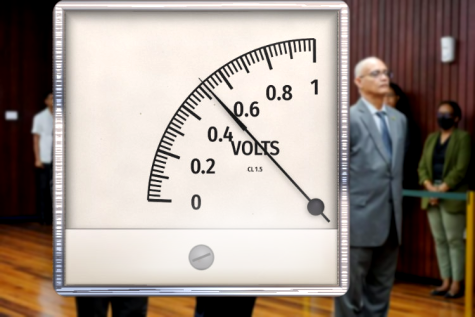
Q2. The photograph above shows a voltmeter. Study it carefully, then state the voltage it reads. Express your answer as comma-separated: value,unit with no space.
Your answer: 0.52,V
